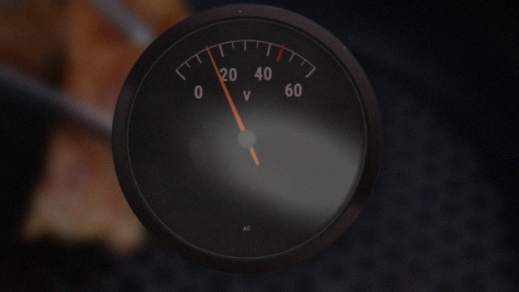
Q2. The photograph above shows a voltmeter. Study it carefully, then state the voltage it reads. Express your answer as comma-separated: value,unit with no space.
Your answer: 15,V
